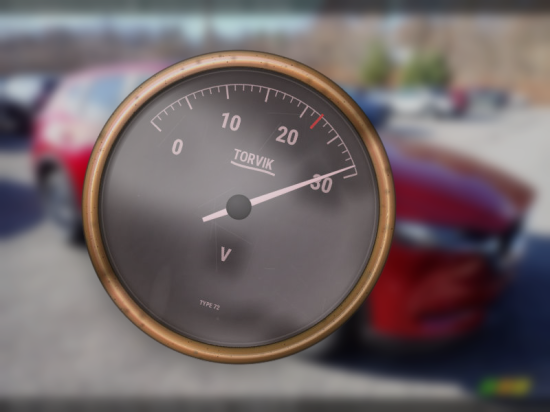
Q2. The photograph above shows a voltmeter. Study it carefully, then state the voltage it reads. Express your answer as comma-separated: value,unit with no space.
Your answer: 29,V
